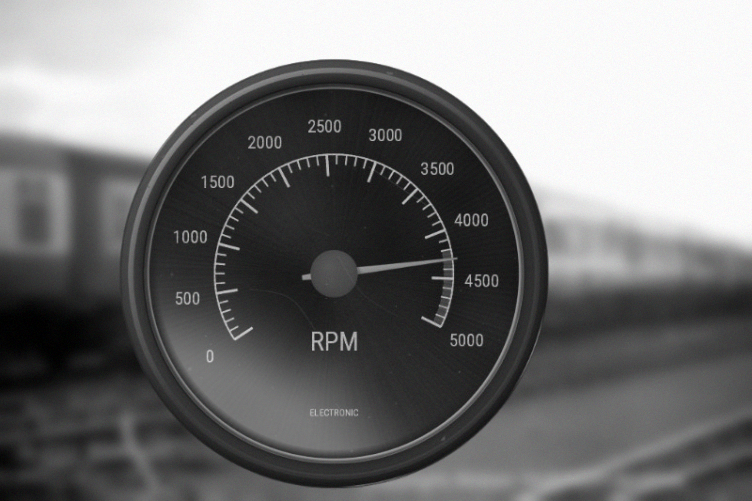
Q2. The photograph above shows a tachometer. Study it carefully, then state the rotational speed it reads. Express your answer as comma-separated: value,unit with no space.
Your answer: 4300,rpm
